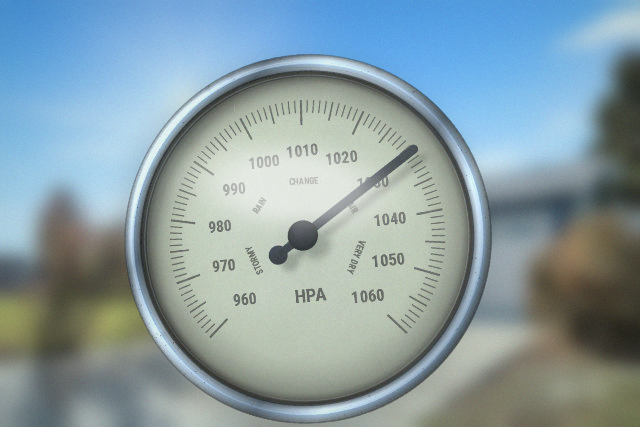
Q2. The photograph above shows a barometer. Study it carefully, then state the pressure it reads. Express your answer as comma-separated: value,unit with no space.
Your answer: 1030,hPa
